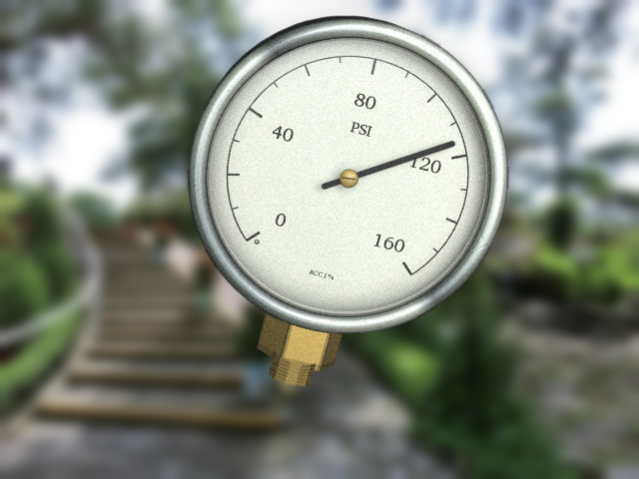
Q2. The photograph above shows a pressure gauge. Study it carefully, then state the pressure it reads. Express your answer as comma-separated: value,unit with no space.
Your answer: 115,psi
